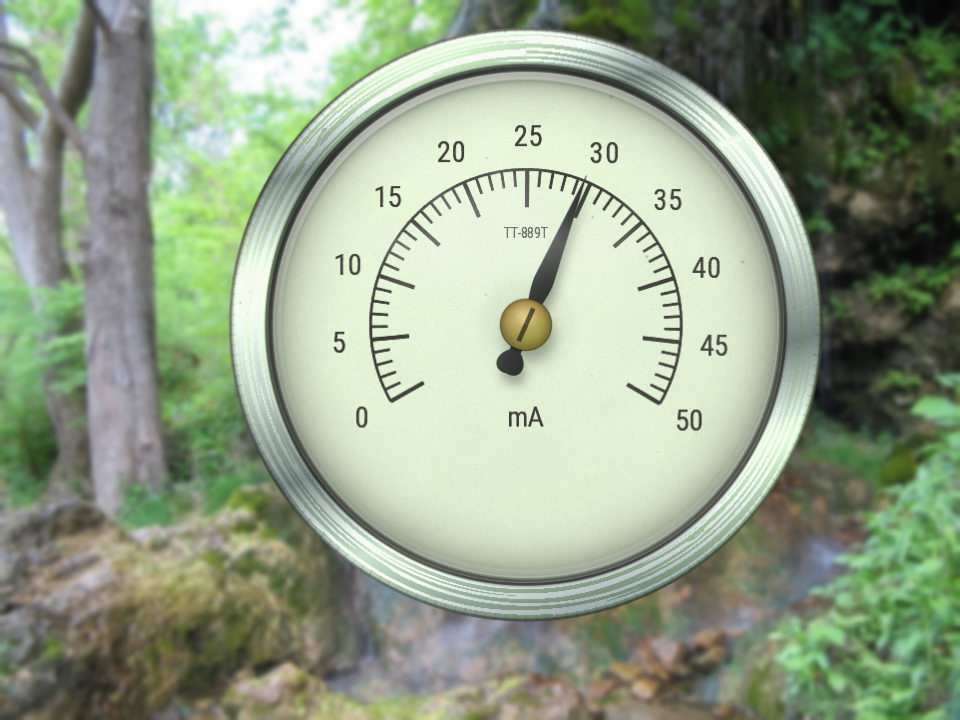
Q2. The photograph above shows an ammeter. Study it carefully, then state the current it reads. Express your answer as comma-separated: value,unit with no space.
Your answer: 29.5,mA
